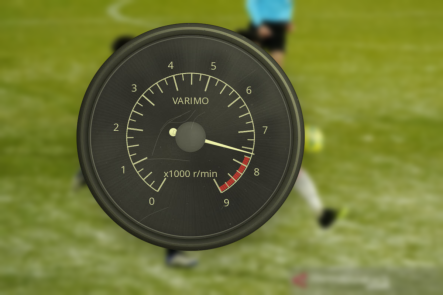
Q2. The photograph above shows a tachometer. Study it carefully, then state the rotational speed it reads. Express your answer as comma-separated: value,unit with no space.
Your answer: 7625,rpm
